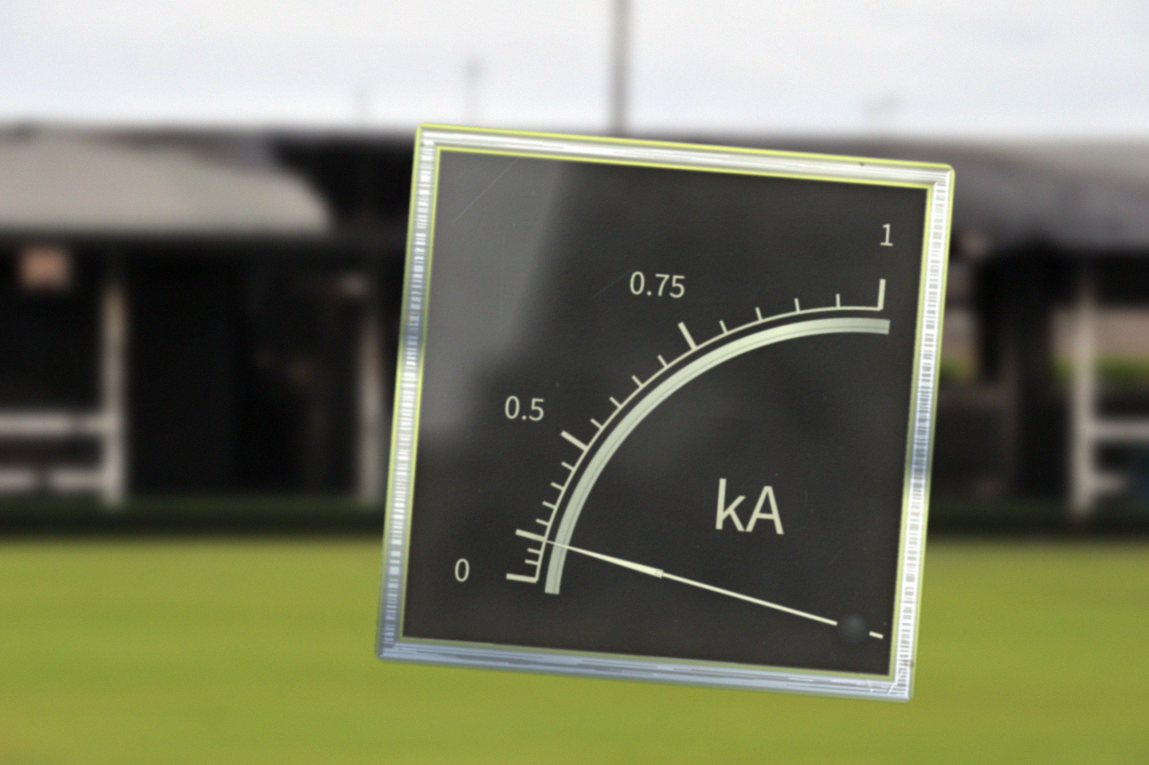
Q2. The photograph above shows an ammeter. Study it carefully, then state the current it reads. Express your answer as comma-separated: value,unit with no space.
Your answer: 0.25,kA
